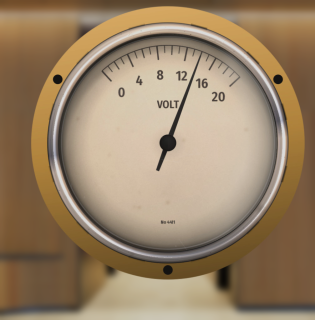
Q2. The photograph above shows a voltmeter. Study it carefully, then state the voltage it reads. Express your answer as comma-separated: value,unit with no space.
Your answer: 14,V
